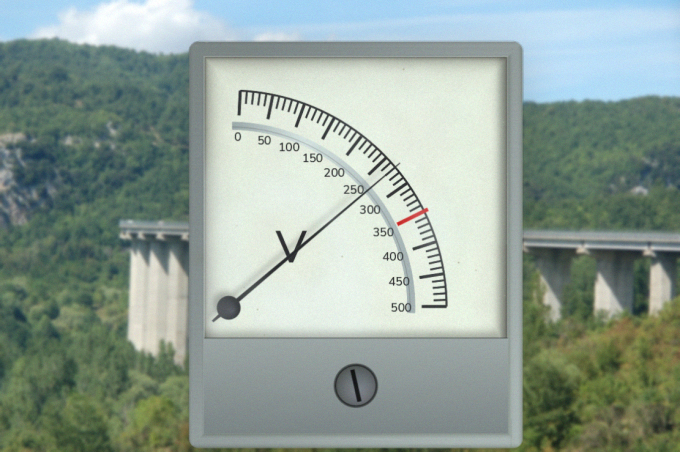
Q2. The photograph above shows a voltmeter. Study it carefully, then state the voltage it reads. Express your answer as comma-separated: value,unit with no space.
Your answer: 270,V
